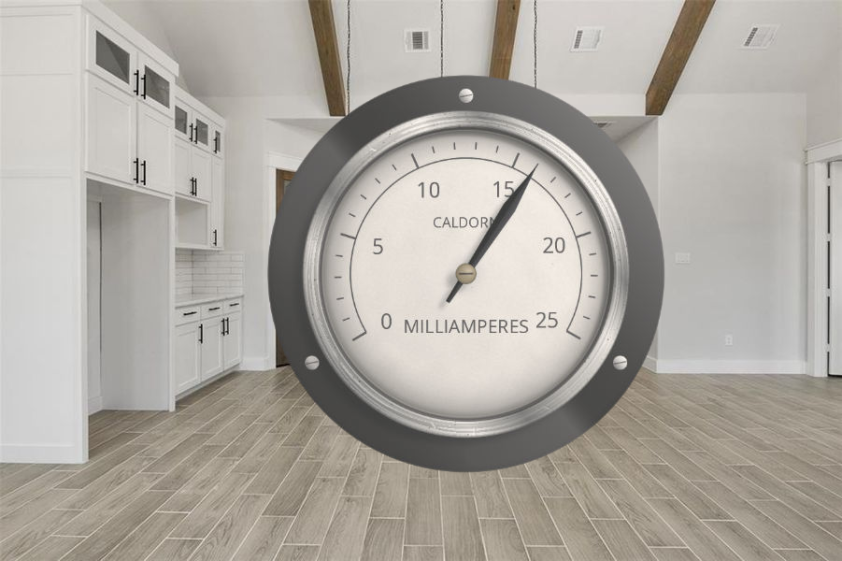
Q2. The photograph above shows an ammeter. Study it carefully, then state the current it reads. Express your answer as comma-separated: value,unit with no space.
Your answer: 16,mA
